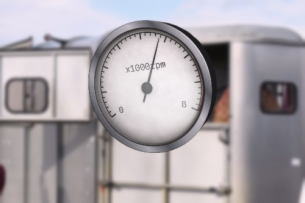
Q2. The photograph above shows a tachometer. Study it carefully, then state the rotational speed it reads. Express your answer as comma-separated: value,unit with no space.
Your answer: 4800,rpm
